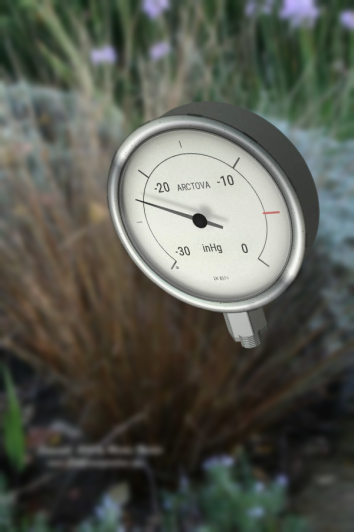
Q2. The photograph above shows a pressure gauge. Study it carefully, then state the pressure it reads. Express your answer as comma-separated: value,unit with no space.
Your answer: -22.5,inHg
